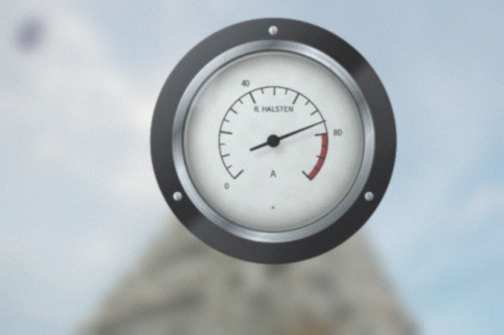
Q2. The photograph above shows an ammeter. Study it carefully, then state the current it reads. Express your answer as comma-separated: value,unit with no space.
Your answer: 75,A
